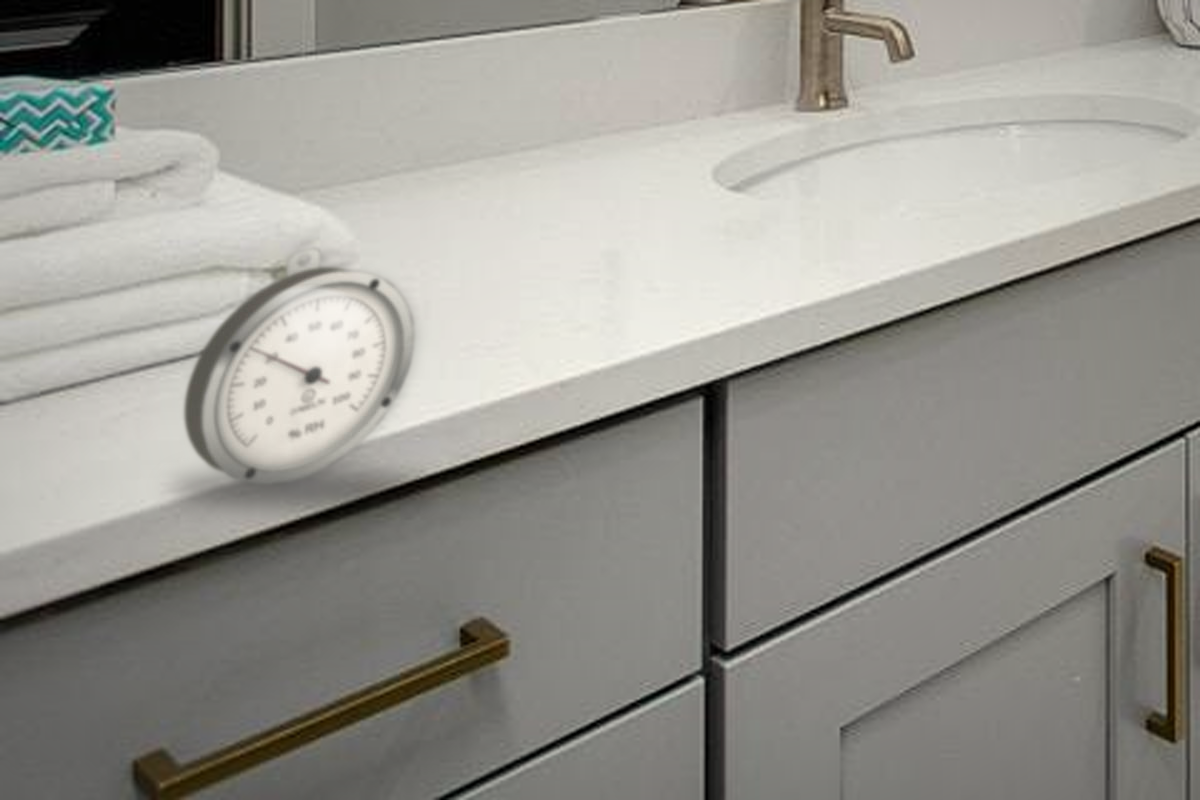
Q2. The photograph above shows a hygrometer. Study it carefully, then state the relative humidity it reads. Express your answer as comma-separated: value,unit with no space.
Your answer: 30,%
